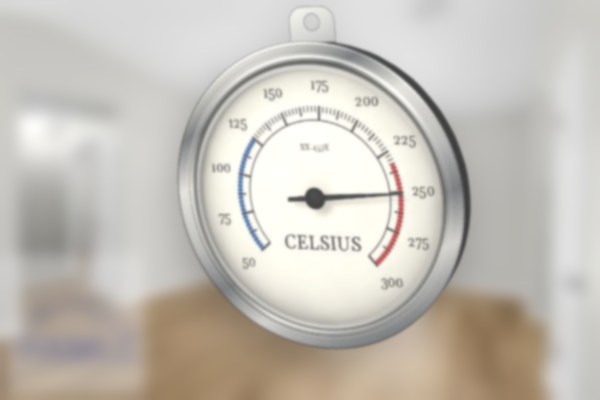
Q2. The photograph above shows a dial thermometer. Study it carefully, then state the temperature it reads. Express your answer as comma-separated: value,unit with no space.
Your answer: 250,°C
